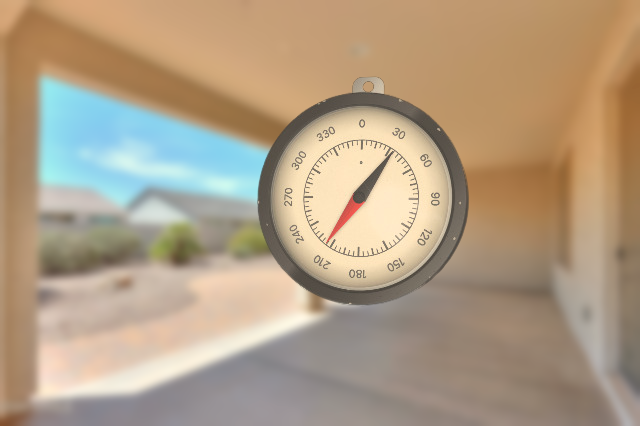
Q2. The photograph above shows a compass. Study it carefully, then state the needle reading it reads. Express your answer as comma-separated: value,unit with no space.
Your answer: 215,°
